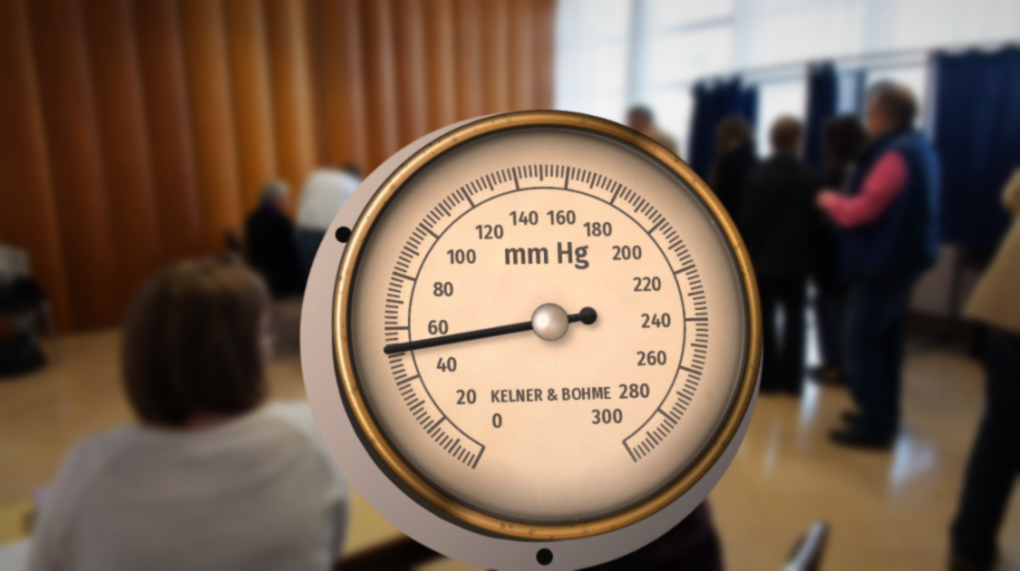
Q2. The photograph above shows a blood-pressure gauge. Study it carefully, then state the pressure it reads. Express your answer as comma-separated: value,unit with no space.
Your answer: 52,mmHg
